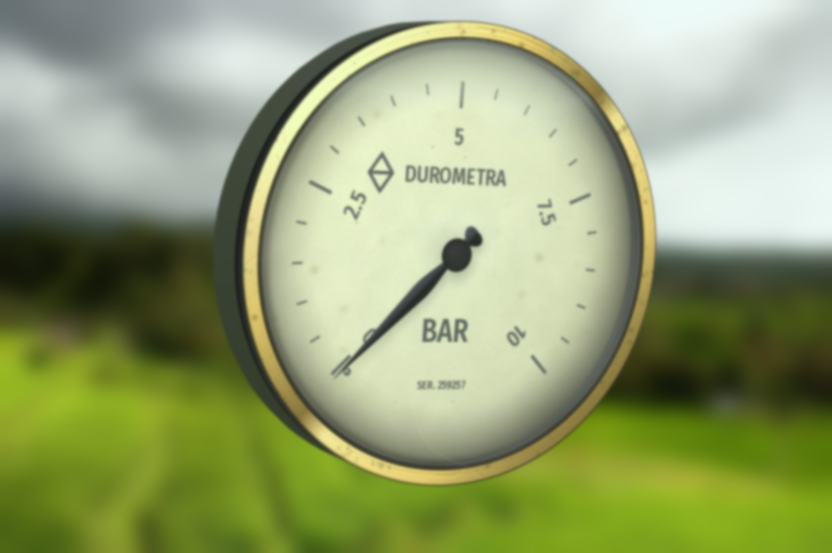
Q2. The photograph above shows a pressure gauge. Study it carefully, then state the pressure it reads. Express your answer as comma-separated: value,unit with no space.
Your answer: 0,bar
